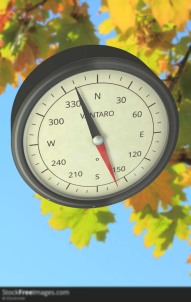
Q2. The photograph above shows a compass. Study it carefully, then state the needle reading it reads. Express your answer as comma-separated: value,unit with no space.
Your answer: 160,°
